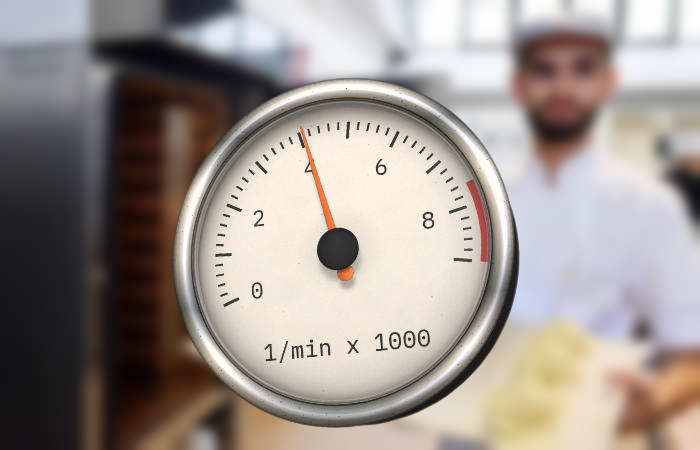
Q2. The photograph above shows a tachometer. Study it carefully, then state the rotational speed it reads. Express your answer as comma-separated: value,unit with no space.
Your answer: 4100,rpm
